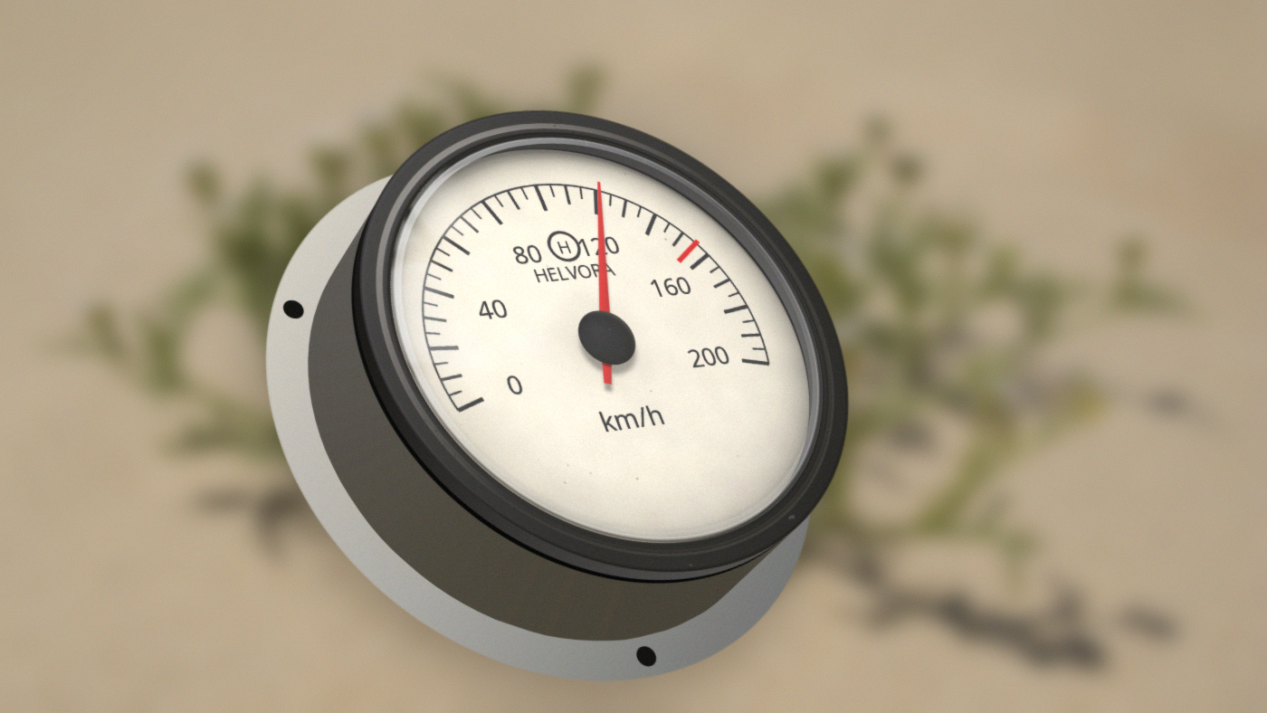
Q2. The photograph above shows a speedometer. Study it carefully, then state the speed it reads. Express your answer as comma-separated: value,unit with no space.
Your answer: 120,km/h
